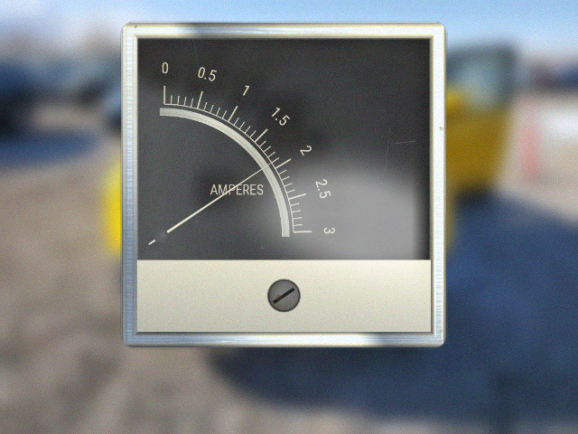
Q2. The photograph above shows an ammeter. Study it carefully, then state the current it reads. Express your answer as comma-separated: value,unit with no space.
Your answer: 1.9,A
